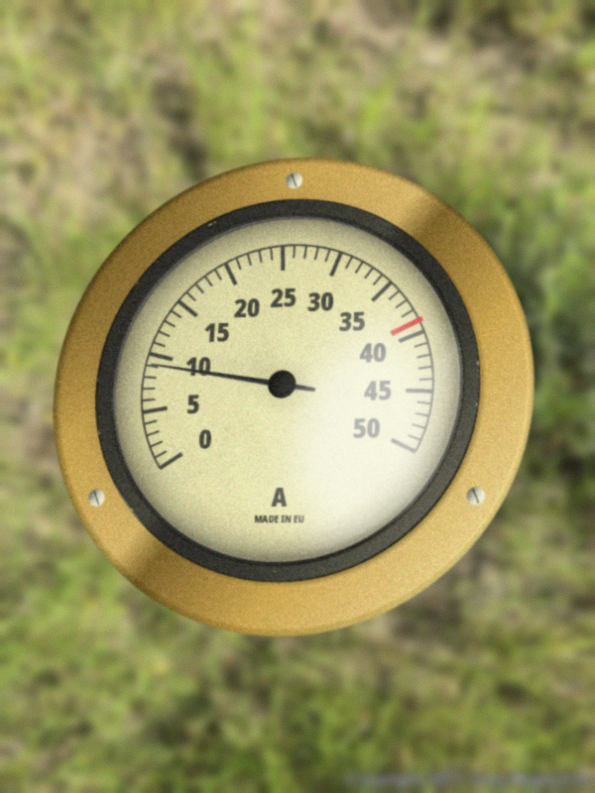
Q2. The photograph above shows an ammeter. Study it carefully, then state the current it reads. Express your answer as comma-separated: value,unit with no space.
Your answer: 9,A
